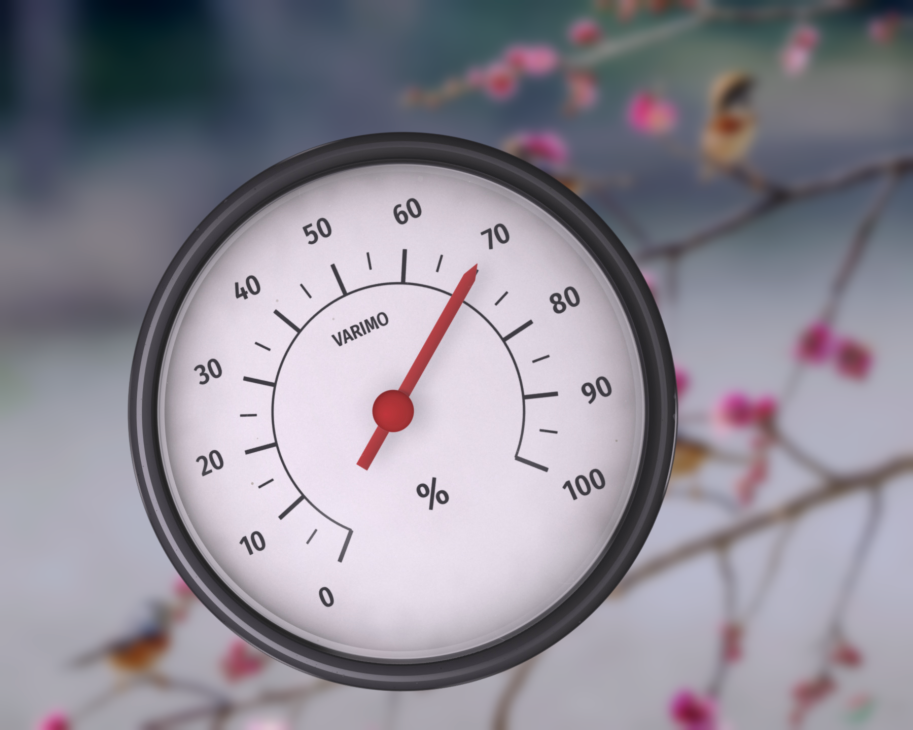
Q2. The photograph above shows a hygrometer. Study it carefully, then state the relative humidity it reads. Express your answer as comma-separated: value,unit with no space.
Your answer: 70,%
